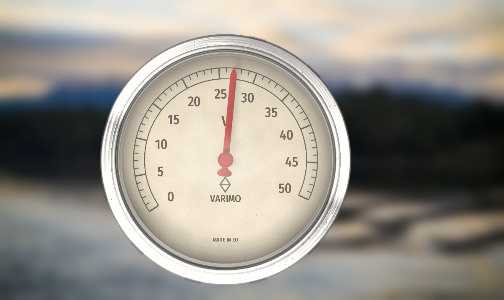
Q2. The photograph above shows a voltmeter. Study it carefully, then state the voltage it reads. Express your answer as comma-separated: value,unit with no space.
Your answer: 27,V
